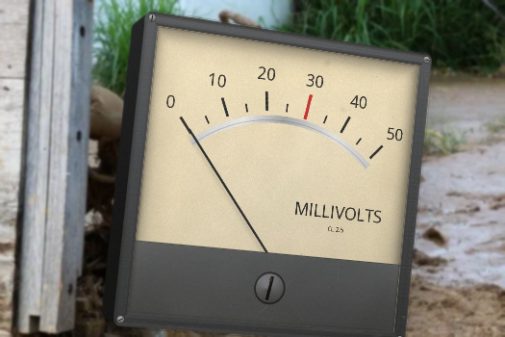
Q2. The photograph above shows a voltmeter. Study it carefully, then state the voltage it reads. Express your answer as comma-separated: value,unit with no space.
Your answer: 0,mV
